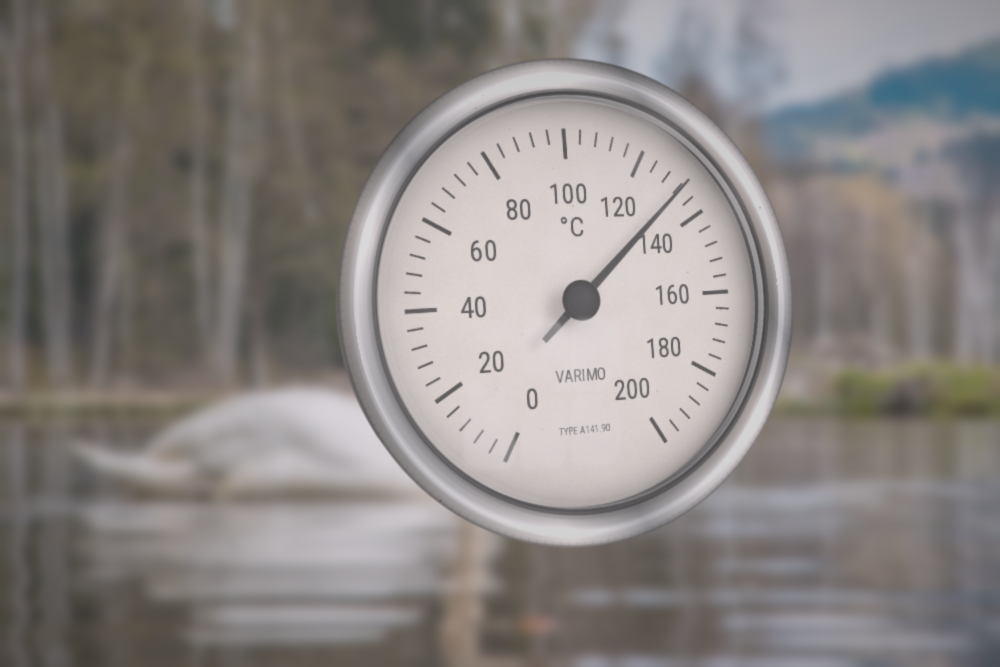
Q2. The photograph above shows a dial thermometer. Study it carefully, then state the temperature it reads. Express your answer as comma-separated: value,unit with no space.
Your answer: 132,°C
